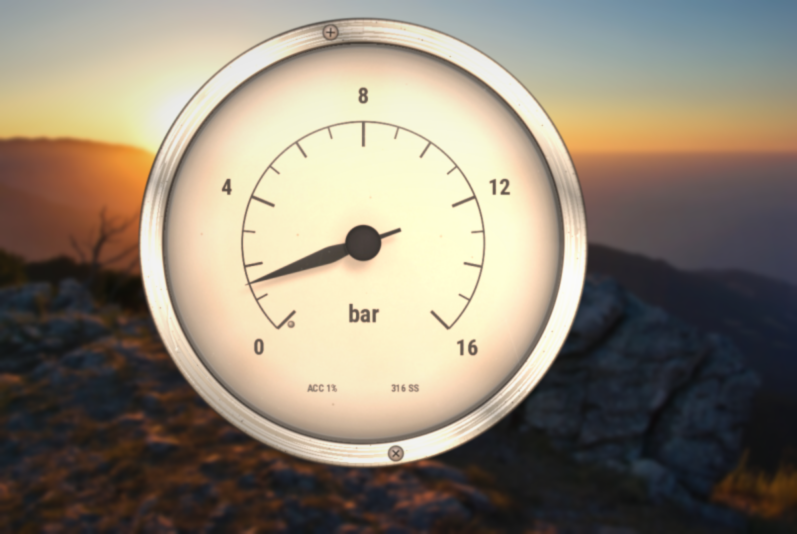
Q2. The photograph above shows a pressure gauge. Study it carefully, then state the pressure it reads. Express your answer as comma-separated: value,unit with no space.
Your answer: 1.5,bar
